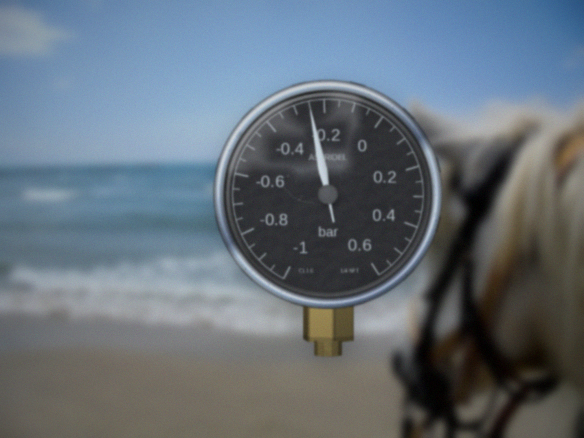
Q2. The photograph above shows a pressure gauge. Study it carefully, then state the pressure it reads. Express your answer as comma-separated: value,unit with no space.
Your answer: -0.25,bar
